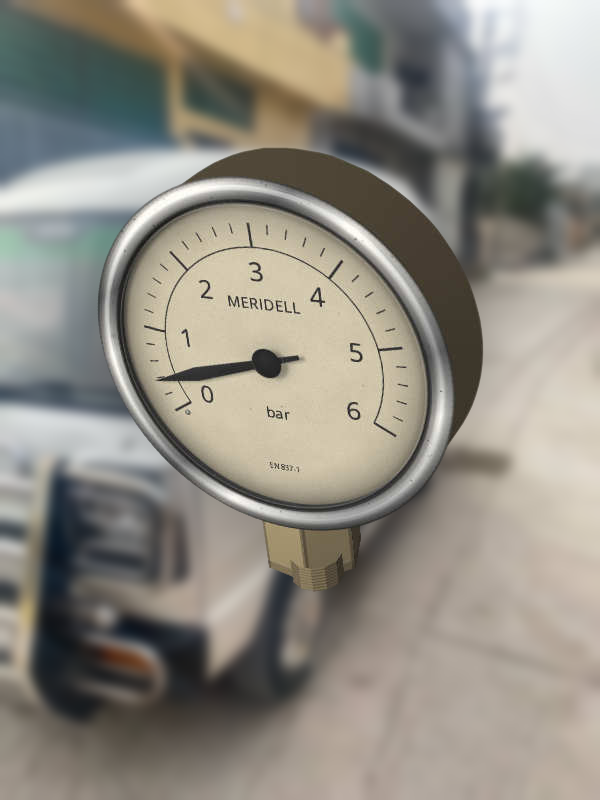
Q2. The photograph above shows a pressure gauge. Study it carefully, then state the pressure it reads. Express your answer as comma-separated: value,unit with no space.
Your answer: 0.4,bar
